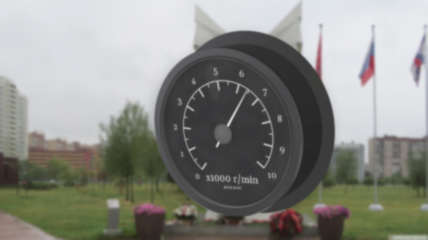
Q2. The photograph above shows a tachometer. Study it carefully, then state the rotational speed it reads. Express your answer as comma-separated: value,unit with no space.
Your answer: 6500,rpm
